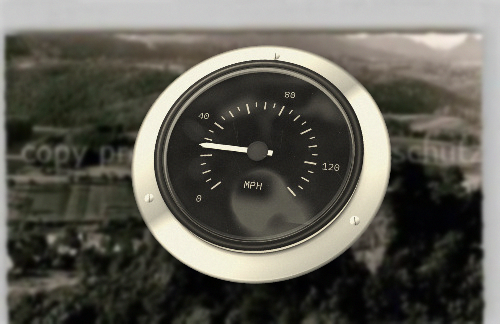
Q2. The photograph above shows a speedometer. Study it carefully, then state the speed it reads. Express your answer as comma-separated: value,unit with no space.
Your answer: 25,mph
